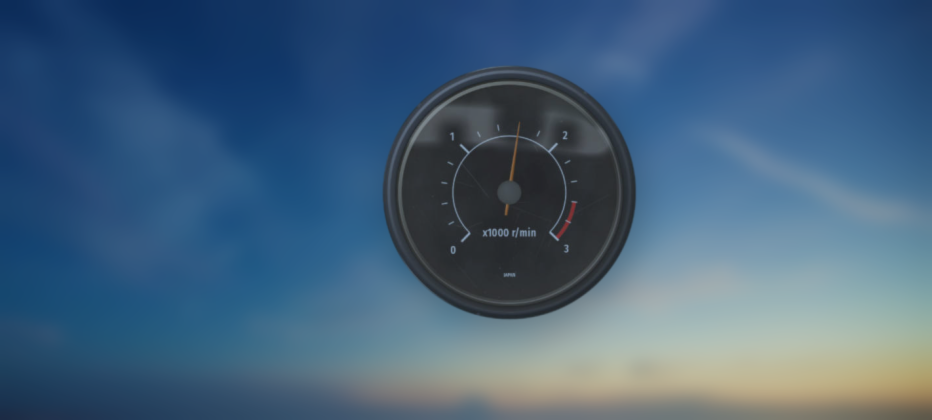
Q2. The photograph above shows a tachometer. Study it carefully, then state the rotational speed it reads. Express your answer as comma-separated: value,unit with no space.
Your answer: 1600,rpm
